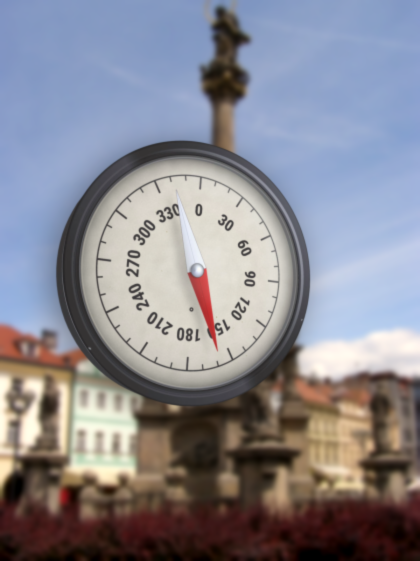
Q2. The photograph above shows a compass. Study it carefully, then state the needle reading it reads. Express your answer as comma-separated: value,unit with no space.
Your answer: 160,°
